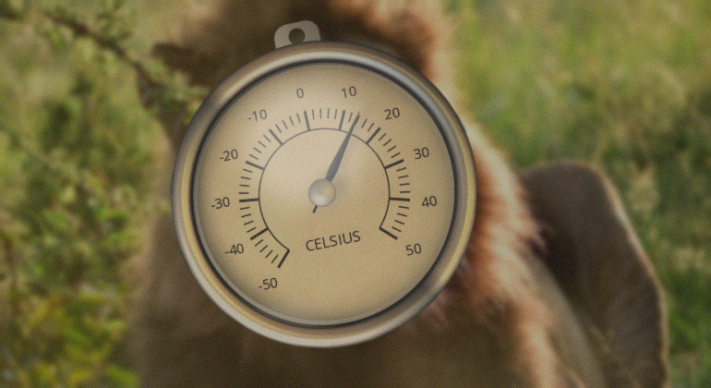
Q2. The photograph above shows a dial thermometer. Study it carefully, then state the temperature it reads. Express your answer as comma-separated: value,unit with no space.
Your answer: 14,°C
